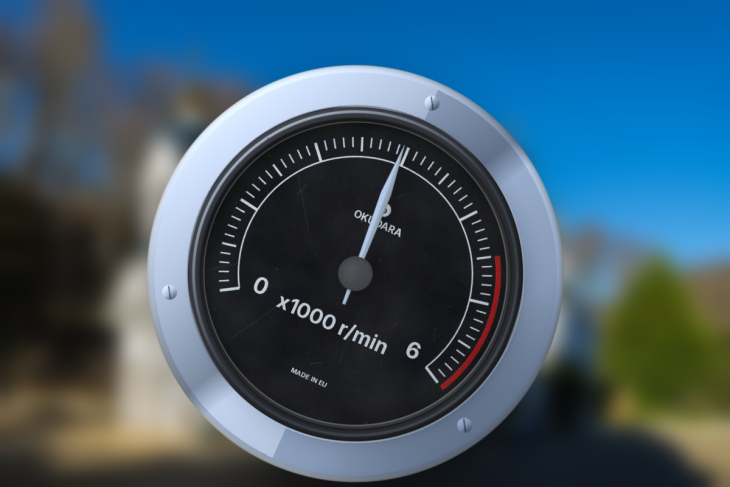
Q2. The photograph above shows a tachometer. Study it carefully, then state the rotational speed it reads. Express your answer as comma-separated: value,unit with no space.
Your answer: 2950,rpm
